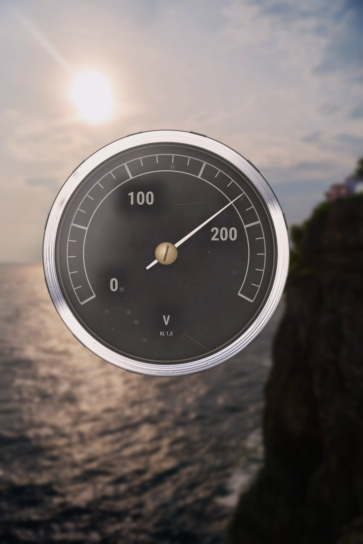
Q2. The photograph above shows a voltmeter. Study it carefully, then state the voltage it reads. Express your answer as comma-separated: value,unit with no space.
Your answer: 180,V
